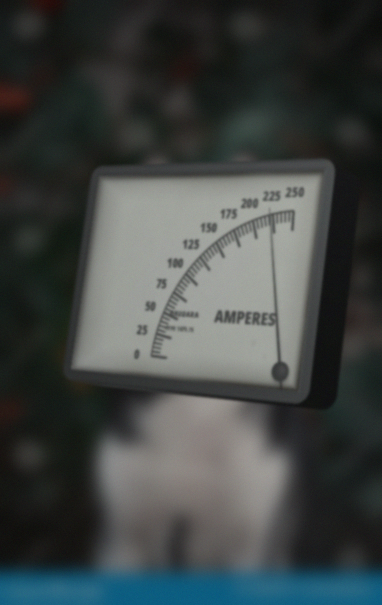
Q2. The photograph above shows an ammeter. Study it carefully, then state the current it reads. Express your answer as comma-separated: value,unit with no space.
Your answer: 225,A
